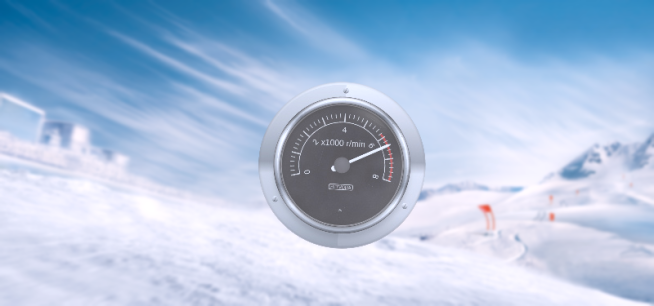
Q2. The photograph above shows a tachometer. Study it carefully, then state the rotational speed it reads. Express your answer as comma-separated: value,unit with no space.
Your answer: 6400,rpm
